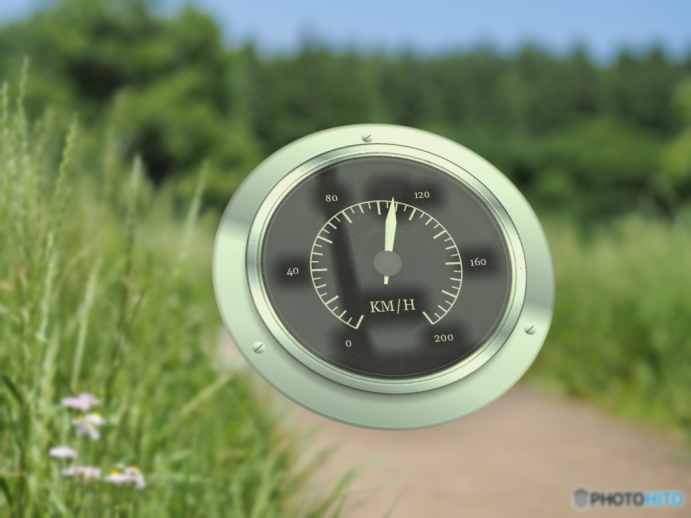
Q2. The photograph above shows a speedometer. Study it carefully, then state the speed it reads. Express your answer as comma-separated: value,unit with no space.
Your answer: 107.5,km/h
